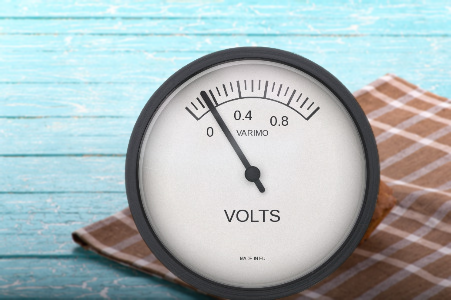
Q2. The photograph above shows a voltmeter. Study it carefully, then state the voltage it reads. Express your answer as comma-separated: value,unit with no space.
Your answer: 0.15,V
